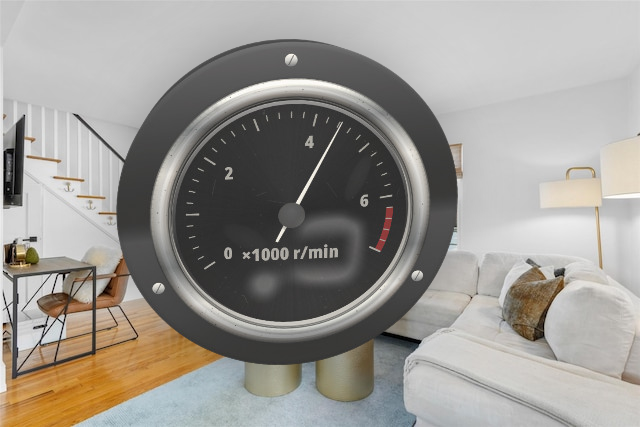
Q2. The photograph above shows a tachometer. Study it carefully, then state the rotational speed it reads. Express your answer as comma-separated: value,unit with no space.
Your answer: 4400,rpm
